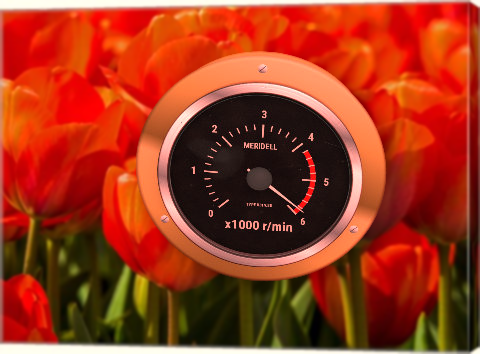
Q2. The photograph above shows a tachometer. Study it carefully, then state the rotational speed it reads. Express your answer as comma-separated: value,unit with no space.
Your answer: 5800,rpm
